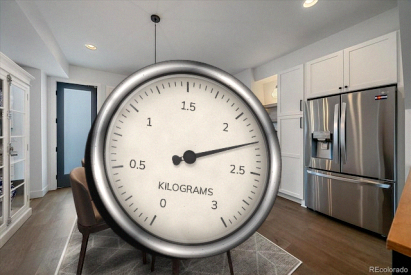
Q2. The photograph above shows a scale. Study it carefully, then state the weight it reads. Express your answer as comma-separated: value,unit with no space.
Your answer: 2.25,kg
